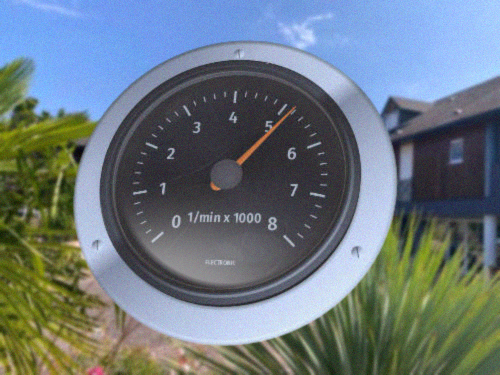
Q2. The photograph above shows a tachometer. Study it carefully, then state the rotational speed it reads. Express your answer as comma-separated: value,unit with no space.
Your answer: 5200,rpm
